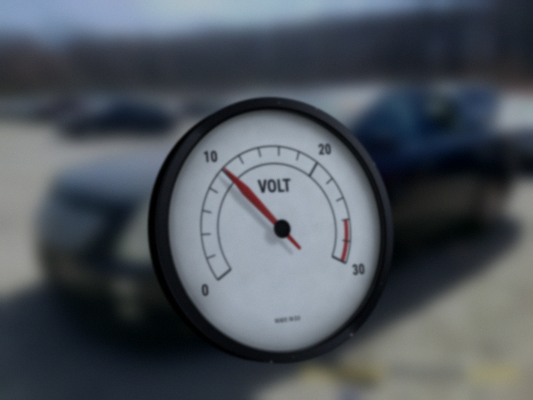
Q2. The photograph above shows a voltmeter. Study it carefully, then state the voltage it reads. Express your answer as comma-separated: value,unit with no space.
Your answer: 10,V
